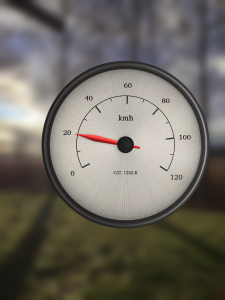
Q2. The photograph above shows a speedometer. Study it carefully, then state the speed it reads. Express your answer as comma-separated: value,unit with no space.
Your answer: 20,km/h
